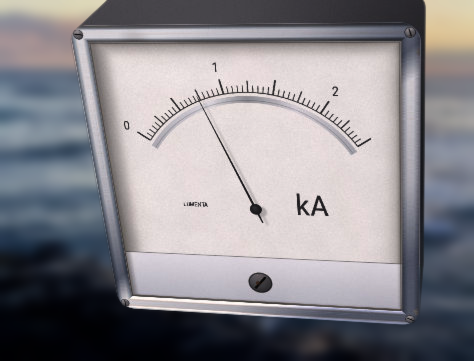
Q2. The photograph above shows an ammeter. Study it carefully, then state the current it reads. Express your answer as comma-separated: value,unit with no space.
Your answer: 0.75,kA
